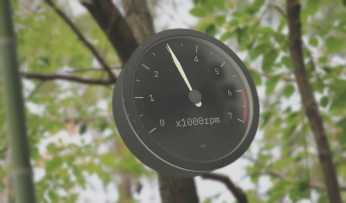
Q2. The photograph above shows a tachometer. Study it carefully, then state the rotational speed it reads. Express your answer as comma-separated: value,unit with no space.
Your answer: 3000,rpm
